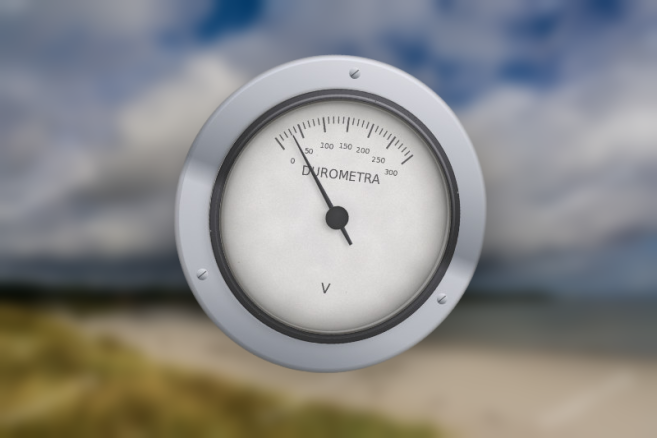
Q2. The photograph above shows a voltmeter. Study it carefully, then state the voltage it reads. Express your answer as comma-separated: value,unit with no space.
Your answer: 30,V
